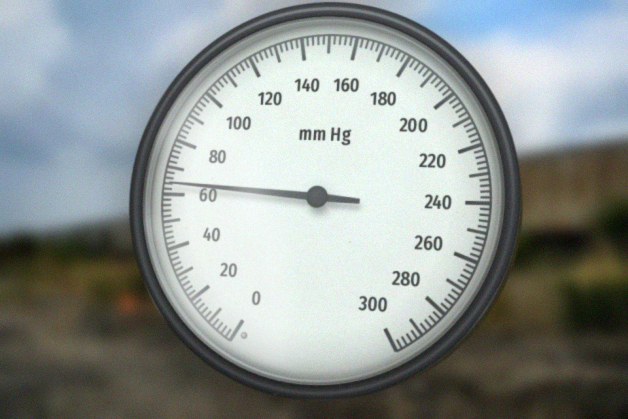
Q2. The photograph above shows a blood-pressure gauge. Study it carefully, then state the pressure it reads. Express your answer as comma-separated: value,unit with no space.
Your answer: 64,mmHg
